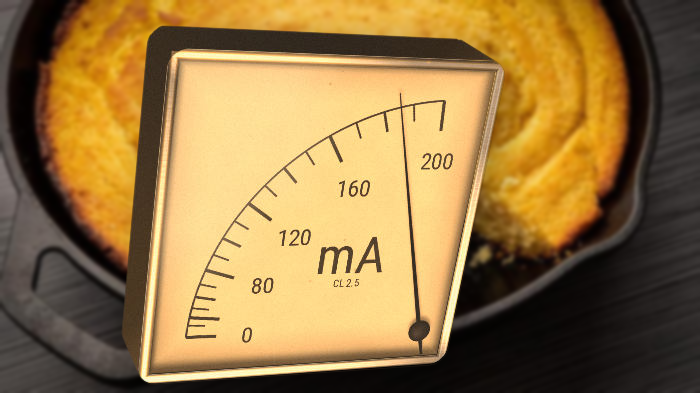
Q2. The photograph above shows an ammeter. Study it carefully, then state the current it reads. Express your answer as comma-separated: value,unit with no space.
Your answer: 185,mA
